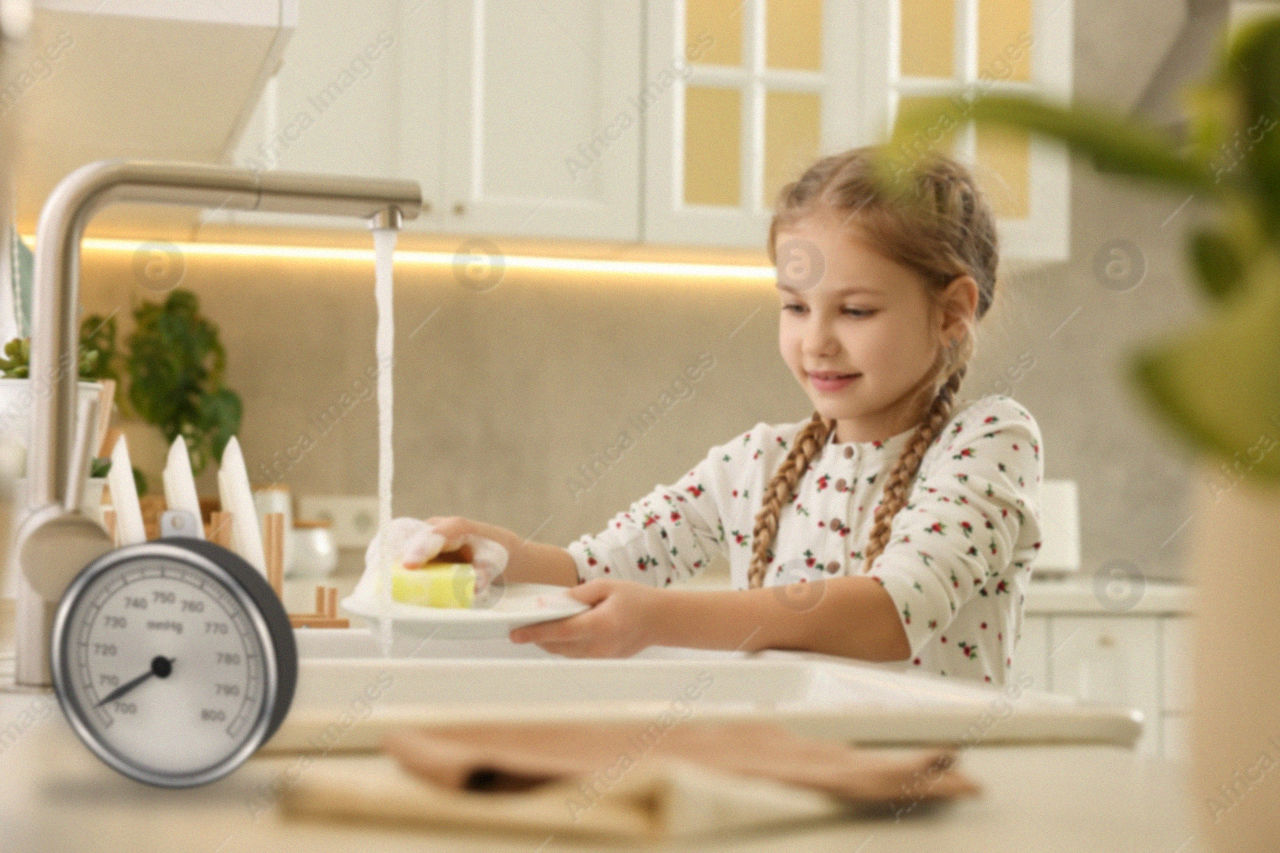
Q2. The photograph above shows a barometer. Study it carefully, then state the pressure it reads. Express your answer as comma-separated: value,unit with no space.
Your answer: 705,mmHg
